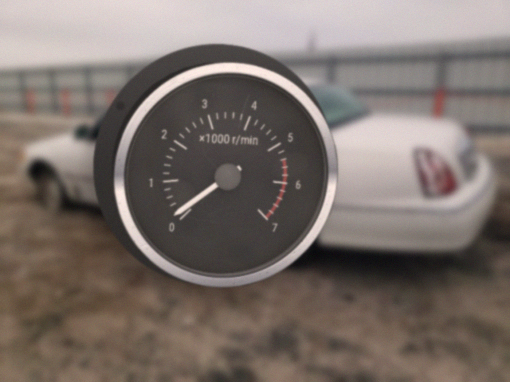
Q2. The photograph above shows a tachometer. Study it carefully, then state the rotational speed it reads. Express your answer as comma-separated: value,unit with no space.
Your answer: 200,rpm
